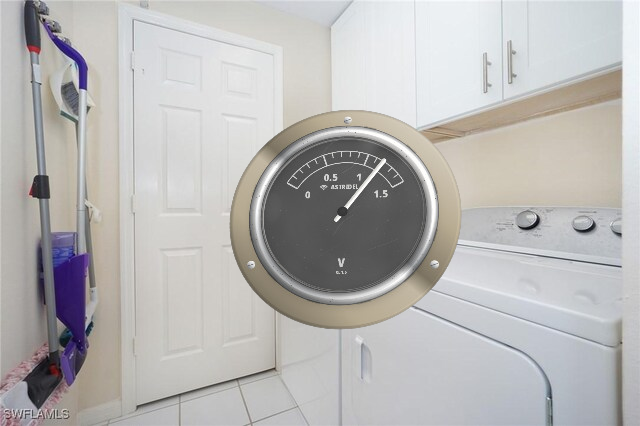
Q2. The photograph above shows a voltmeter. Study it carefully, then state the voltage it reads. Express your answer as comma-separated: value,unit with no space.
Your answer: 1.2,V
